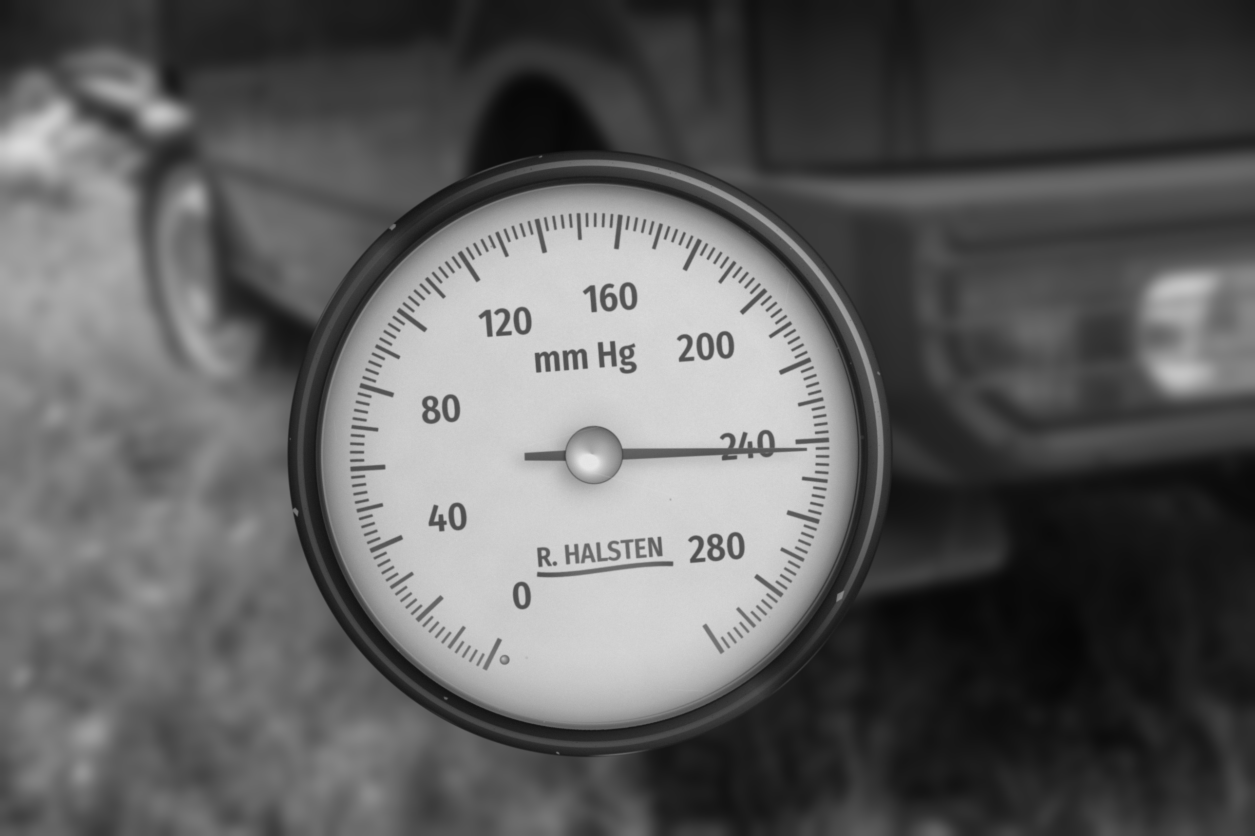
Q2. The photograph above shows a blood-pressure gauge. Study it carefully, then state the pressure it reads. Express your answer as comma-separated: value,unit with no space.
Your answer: 242,mmHg
